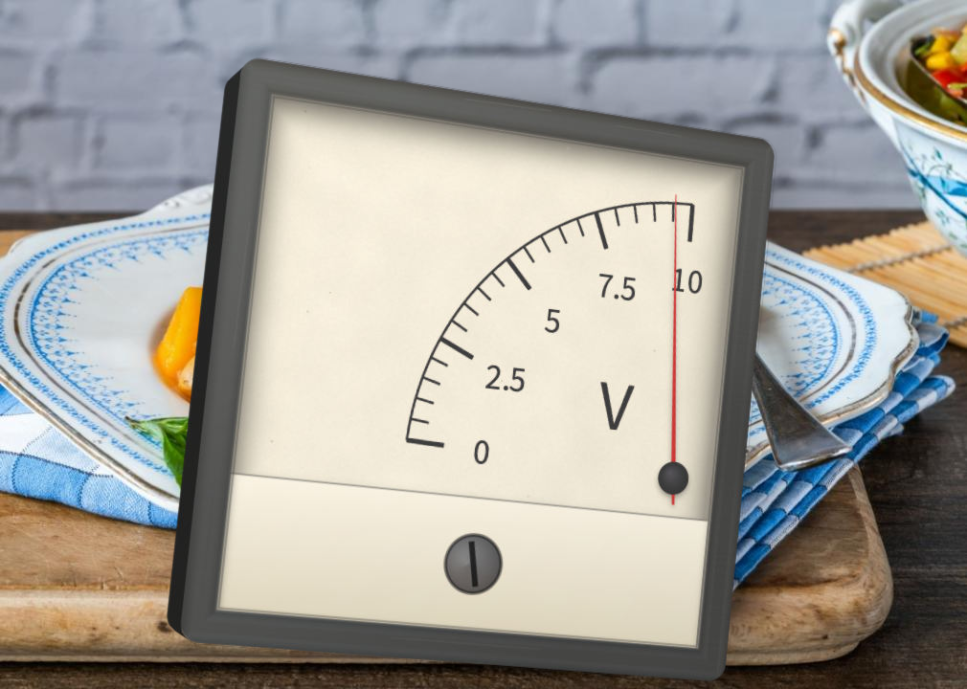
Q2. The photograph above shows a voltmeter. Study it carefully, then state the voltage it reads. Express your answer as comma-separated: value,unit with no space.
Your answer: 9.5,V
